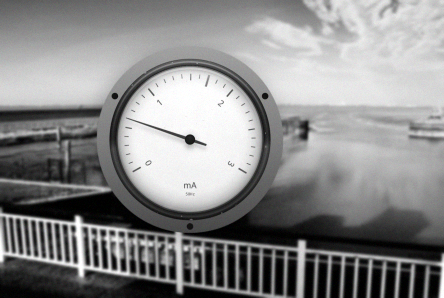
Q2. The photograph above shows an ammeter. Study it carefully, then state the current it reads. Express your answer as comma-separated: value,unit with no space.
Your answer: 0.6,mA
